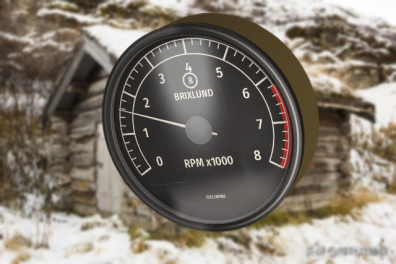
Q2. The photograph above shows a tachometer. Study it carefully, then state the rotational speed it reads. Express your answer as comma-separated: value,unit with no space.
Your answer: 1600,rpm
